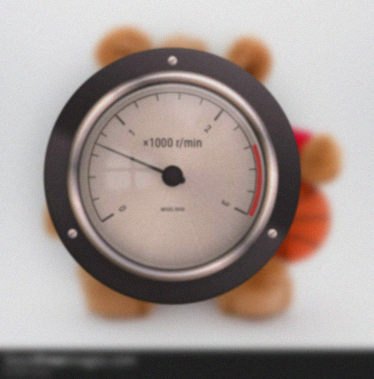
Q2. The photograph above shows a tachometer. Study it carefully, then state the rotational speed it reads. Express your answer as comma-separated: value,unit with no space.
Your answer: 700,rpm
